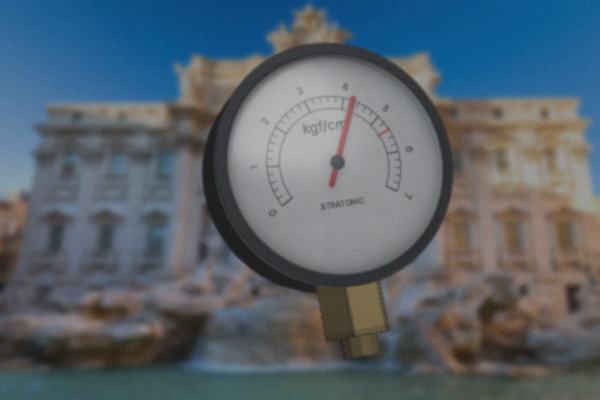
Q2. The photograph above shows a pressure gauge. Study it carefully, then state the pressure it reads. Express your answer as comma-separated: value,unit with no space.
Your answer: 4.2,kg/cm²
